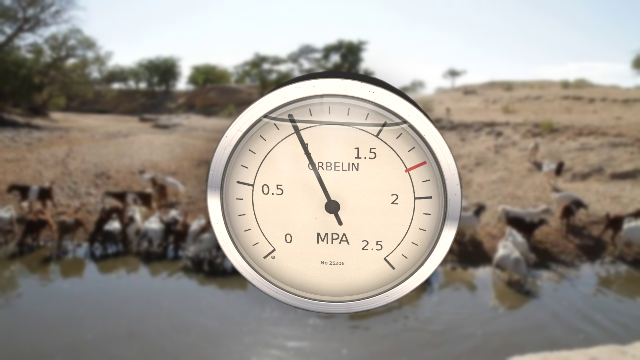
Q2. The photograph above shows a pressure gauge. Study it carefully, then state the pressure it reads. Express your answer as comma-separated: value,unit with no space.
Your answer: 1,MPa
